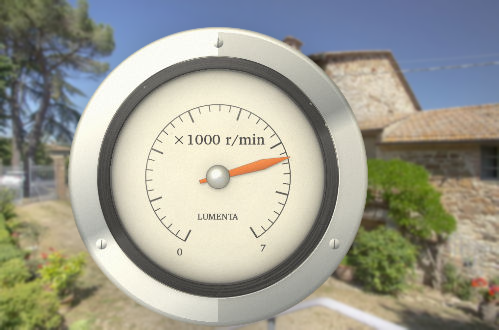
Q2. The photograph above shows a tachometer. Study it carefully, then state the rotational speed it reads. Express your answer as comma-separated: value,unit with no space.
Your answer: 5300,rpm
